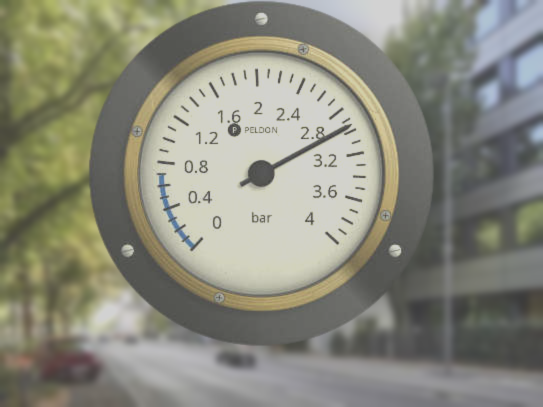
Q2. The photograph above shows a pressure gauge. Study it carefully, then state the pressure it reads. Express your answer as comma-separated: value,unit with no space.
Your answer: 2.95,bar
